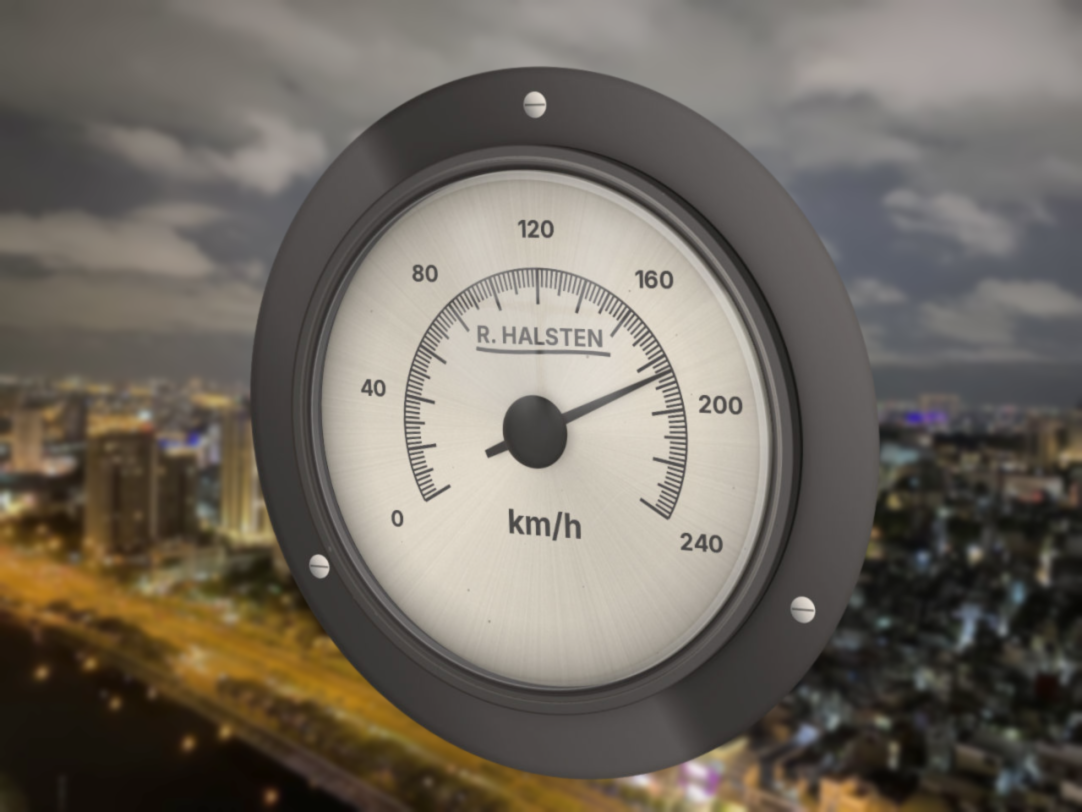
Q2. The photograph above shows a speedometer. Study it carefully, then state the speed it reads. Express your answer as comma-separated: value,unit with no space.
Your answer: 186,km/h
